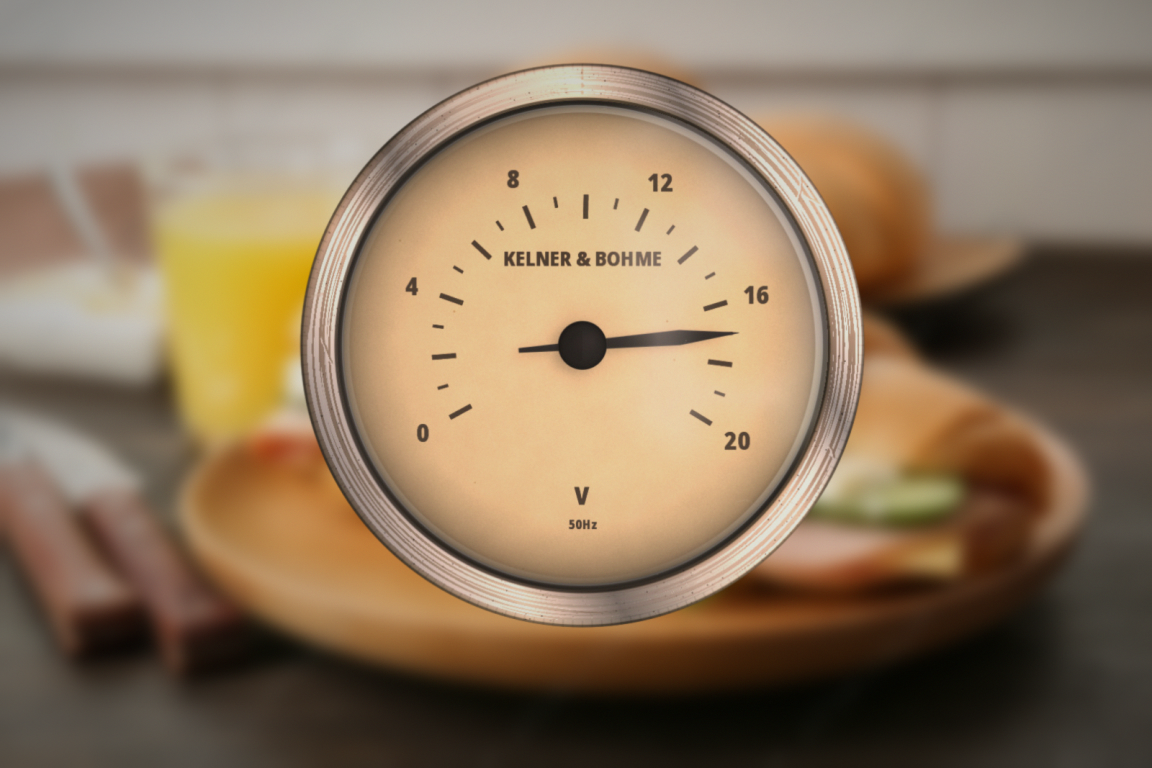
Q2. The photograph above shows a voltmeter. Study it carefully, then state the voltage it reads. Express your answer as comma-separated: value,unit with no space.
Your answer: 17,V
